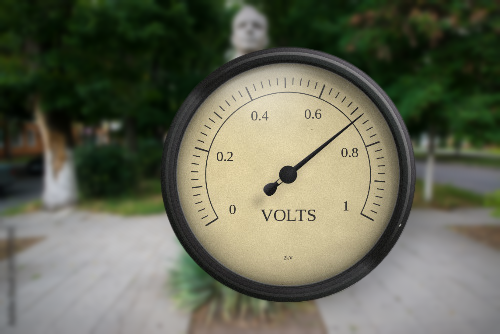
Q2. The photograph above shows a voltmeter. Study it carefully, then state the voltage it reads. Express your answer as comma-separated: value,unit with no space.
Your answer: 0.72,V
